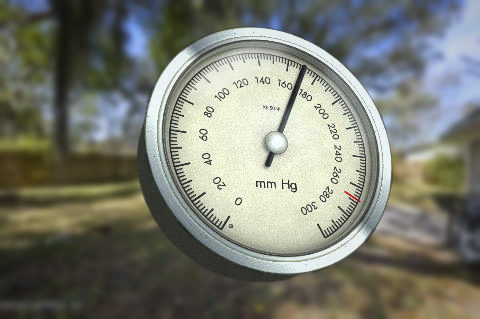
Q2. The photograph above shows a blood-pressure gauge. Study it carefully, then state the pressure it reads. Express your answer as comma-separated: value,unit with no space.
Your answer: 170,mmHg
